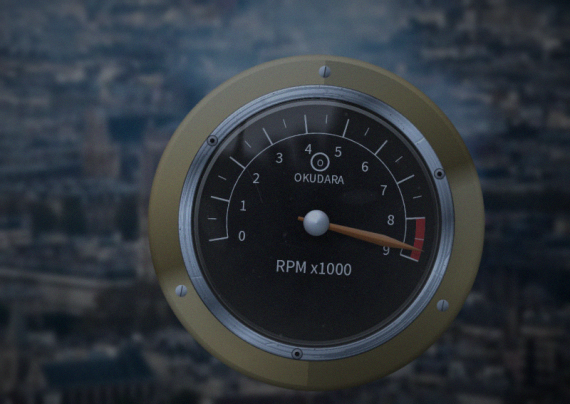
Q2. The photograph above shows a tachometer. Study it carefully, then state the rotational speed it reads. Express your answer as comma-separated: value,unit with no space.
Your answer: 8750,rpm
